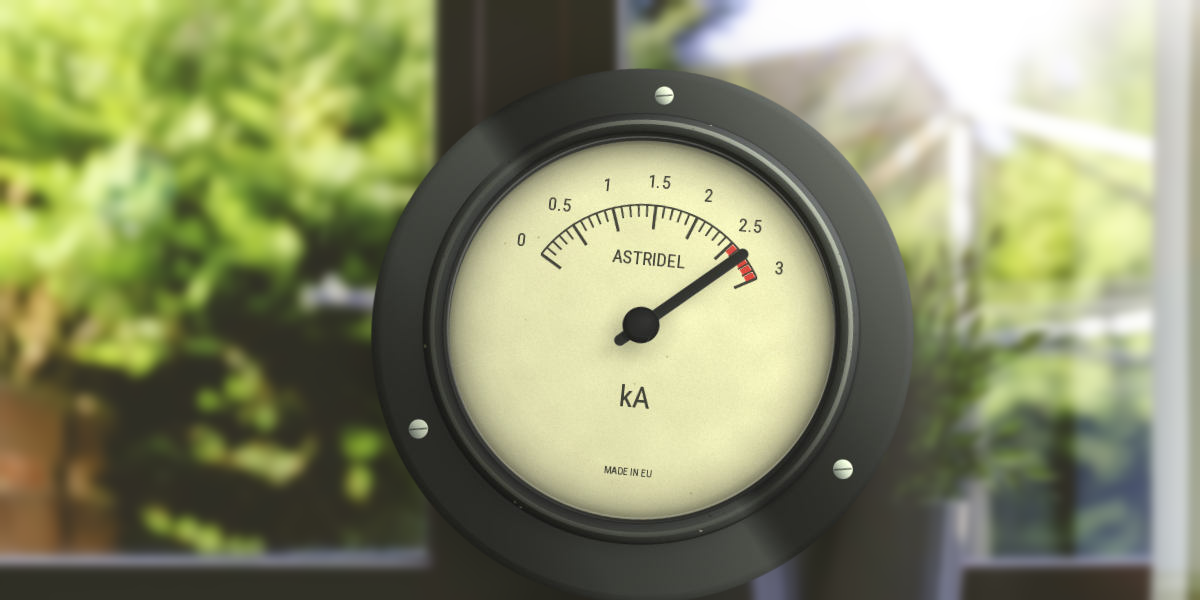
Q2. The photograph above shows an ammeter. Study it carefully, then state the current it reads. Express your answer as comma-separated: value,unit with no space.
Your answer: 2.7,kA
